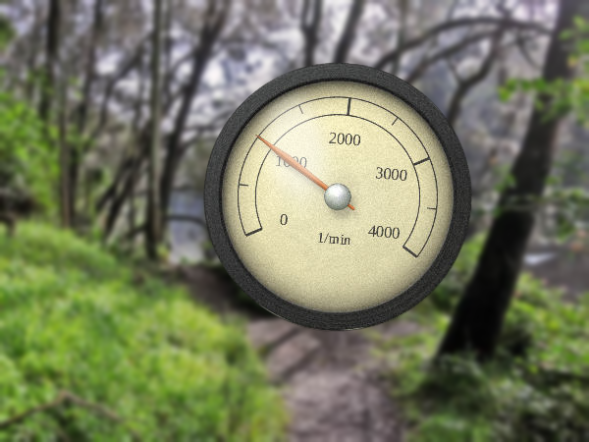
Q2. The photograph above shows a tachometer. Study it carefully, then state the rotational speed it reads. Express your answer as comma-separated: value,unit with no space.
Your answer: 1000,rpm
